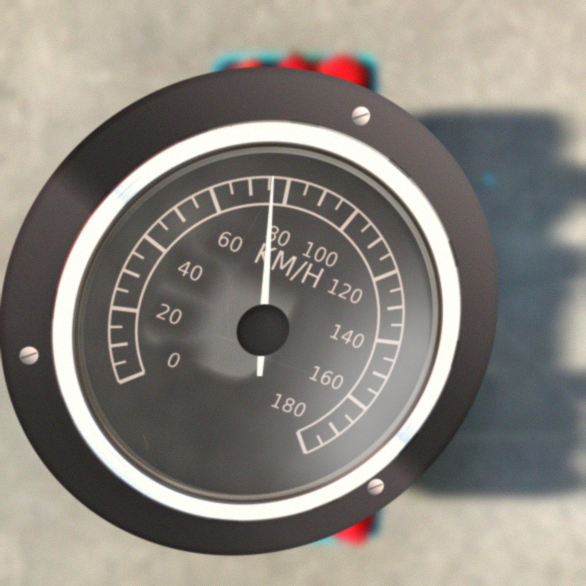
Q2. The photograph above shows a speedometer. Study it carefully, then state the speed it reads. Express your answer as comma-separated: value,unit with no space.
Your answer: 75,km/h
